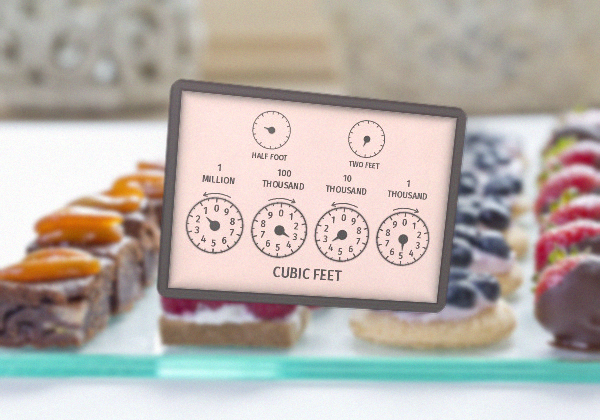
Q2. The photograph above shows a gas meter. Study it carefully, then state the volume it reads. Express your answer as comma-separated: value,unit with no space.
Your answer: 133500,ft³
